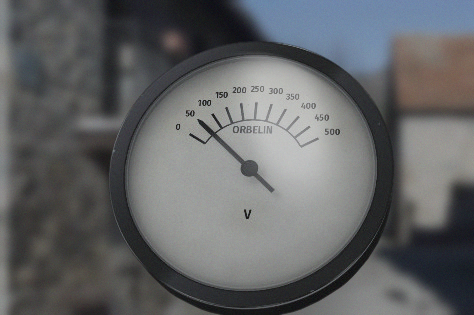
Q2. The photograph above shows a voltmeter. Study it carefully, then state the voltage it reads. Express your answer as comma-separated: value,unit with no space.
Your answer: 50,V
